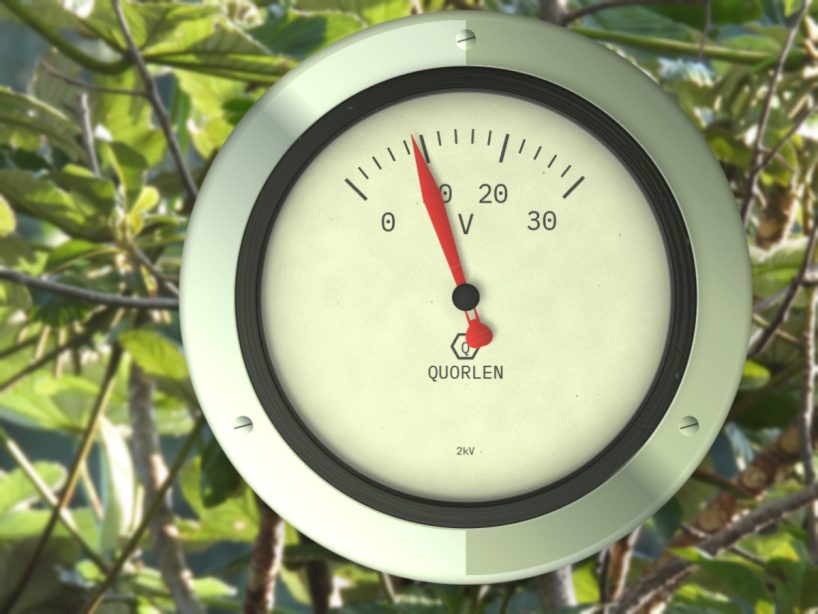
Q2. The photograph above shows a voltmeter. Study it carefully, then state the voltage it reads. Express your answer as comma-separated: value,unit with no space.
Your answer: 9,V
